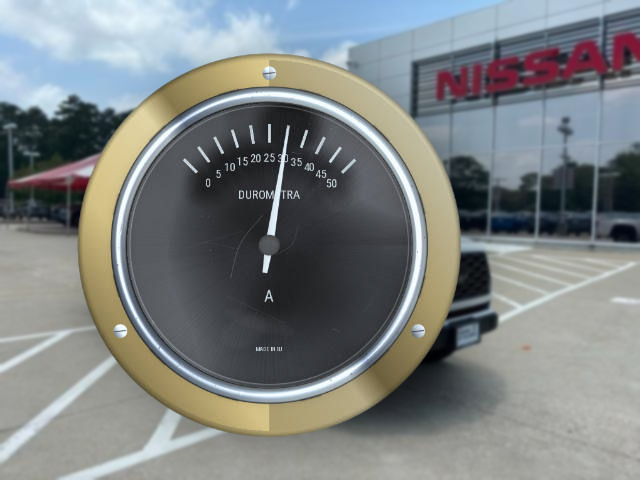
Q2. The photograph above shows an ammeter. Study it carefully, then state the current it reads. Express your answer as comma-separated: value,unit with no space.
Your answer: 30,A
